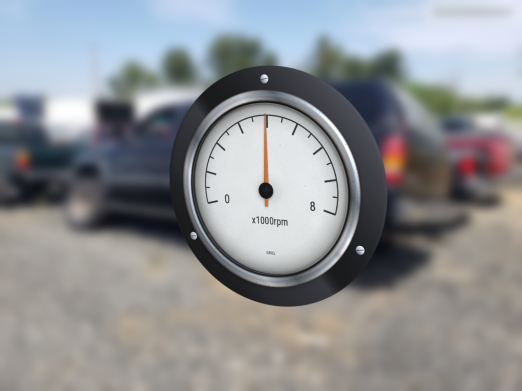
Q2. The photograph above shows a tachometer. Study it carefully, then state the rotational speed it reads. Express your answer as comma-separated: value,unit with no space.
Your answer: 4000,rpm
